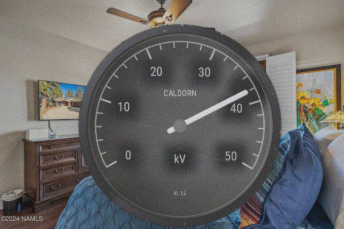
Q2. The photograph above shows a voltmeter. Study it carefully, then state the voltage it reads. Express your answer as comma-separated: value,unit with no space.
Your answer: 38,kV
